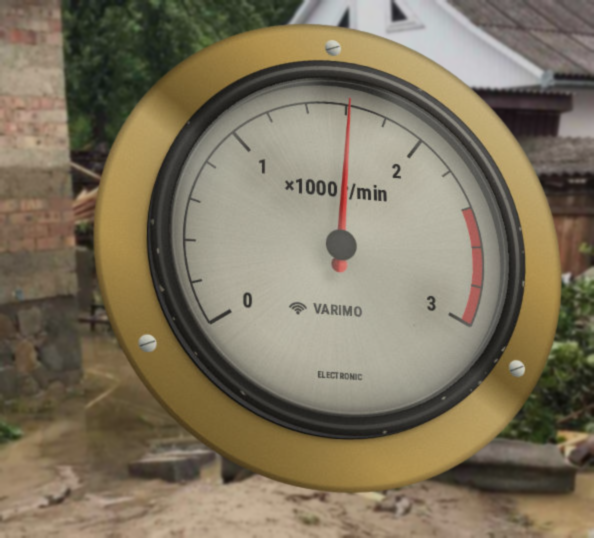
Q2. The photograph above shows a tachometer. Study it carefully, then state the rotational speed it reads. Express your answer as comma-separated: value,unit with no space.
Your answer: 1600,rpm
